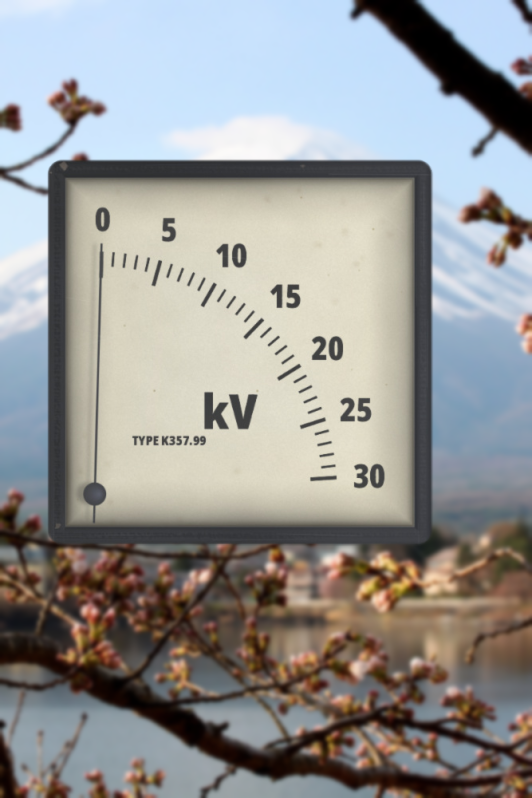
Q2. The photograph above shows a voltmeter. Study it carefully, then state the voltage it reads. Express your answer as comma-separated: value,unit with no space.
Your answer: 0,kV
